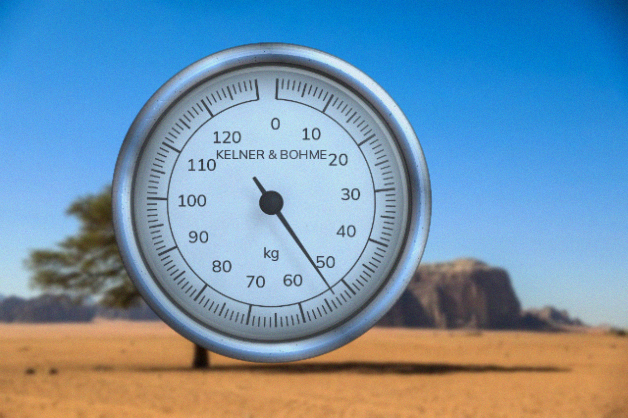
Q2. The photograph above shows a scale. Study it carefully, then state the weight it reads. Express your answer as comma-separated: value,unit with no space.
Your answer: 53,kg
